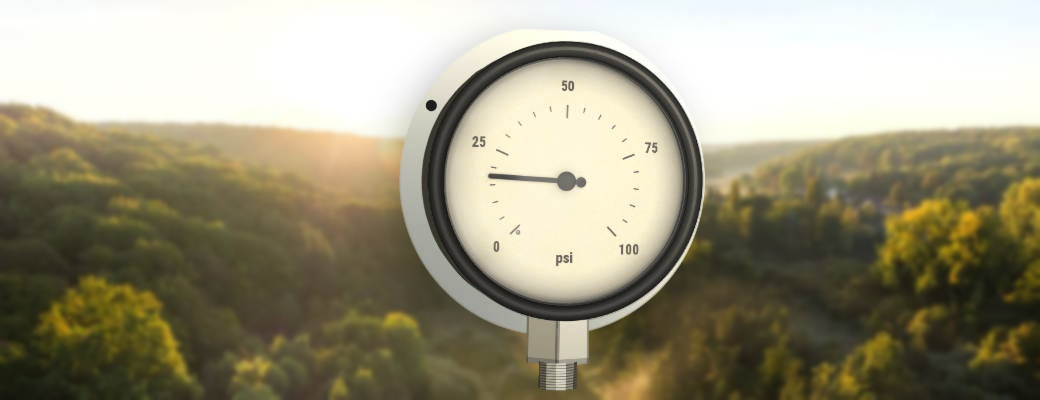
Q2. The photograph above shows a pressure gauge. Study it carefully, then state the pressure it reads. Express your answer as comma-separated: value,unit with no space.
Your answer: 17.5,psi
